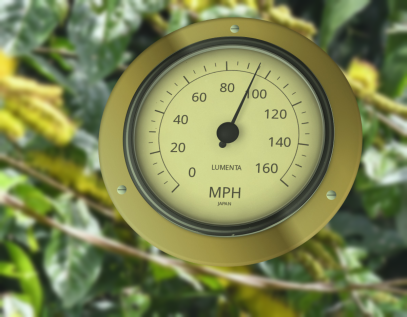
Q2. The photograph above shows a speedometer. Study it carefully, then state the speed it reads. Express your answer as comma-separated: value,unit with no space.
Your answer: 95,mph
